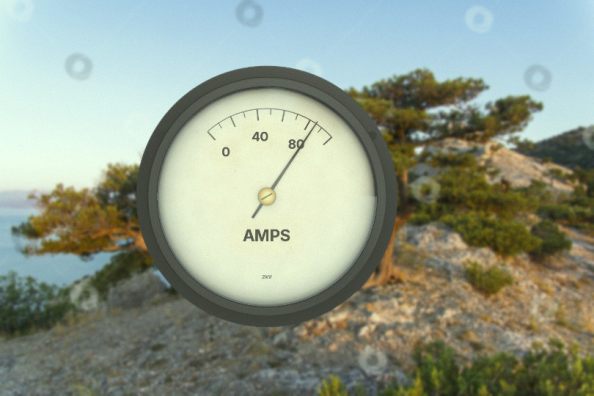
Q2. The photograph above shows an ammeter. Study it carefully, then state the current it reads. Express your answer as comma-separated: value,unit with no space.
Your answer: 85,A
